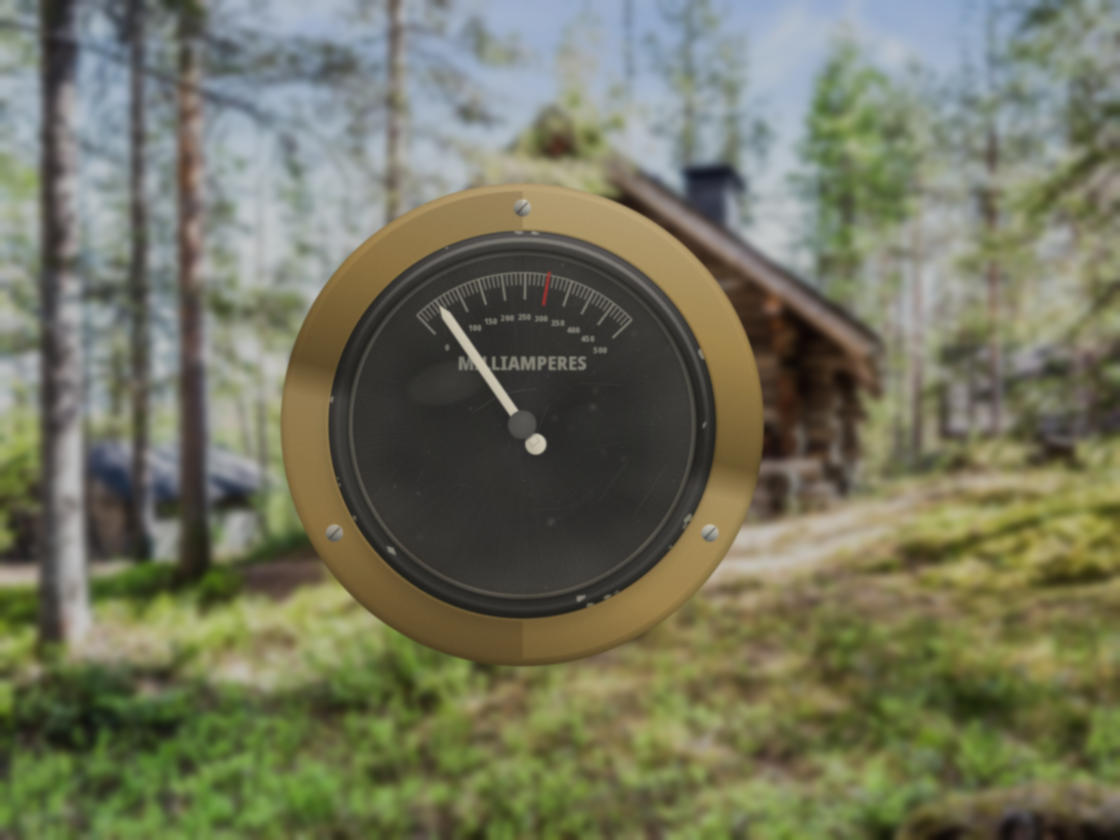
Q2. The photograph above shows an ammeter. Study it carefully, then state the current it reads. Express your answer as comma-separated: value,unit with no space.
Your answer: 50,mA
